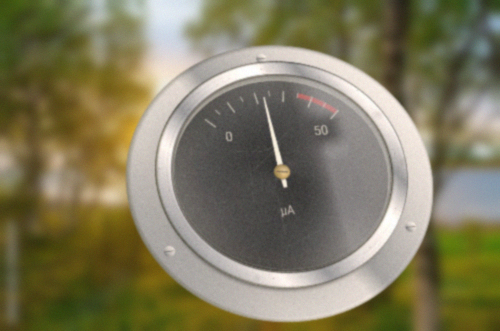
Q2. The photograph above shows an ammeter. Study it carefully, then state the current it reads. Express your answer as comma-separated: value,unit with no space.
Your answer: 22.5,µA
